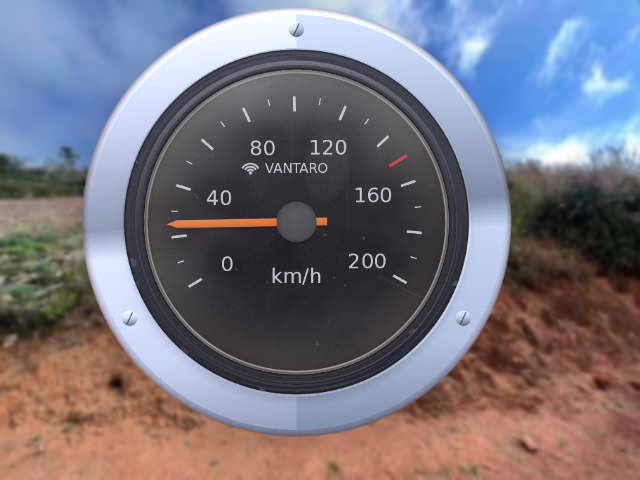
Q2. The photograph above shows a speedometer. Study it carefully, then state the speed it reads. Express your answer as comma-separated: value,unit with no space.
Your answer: 25,km/h
